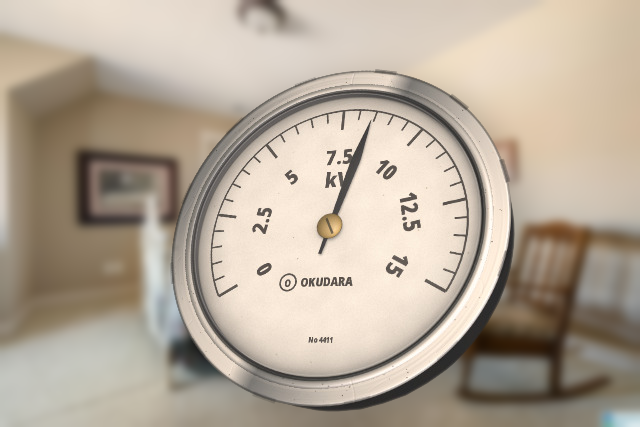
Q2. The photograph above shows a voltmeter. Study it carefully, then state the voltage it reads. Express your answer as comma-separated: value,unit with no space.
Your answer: 8.5,kV
